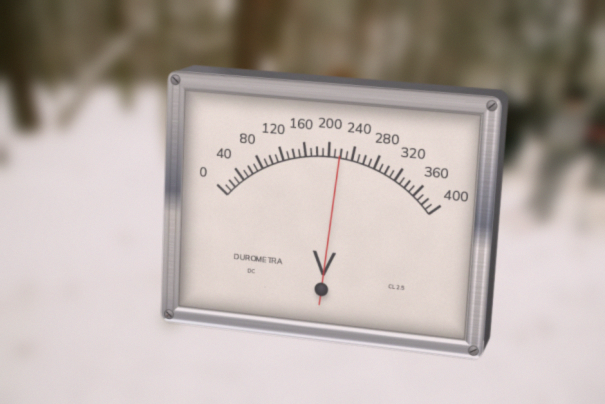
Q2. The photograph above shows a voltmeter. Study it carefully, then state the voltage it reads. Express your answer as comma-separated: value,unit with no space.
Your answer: 220,V
